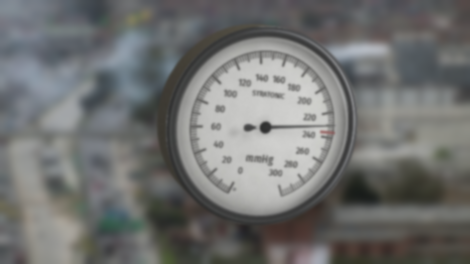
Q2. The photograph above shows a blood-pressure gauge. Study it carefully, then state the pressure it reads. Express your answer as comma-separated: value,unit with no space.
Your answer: 230,mmHg
